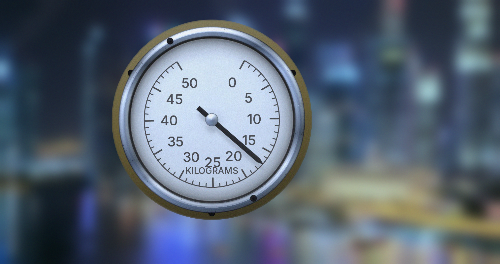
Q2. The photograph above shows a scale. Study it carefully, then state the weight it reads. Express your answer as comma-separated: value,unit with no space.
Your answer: 17,kg
